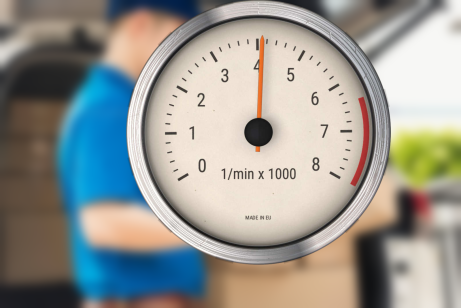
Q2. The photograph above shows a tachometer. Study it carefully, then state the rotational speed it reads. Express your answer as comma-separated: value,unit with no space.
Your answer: 4100,rpm
